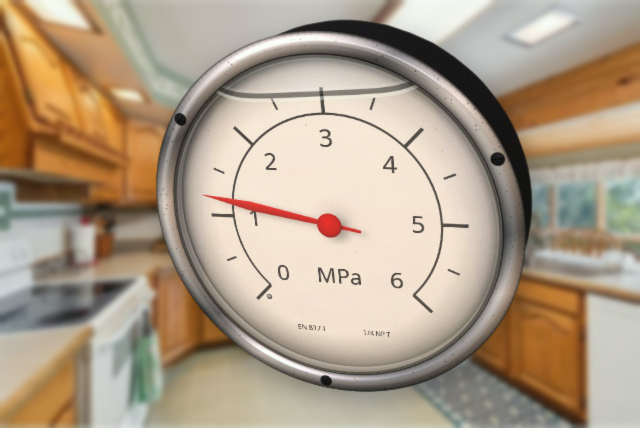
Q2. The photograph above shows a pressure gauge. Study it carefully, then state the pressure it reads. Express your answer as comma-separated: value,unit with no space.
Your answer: 1.25,MPa
